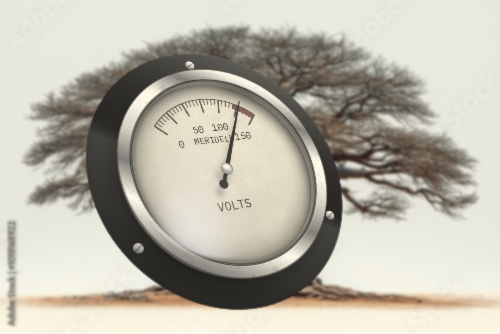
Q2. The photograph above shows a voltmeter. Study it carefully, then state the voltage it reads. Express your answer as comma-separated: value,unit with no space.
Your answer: 125,V
